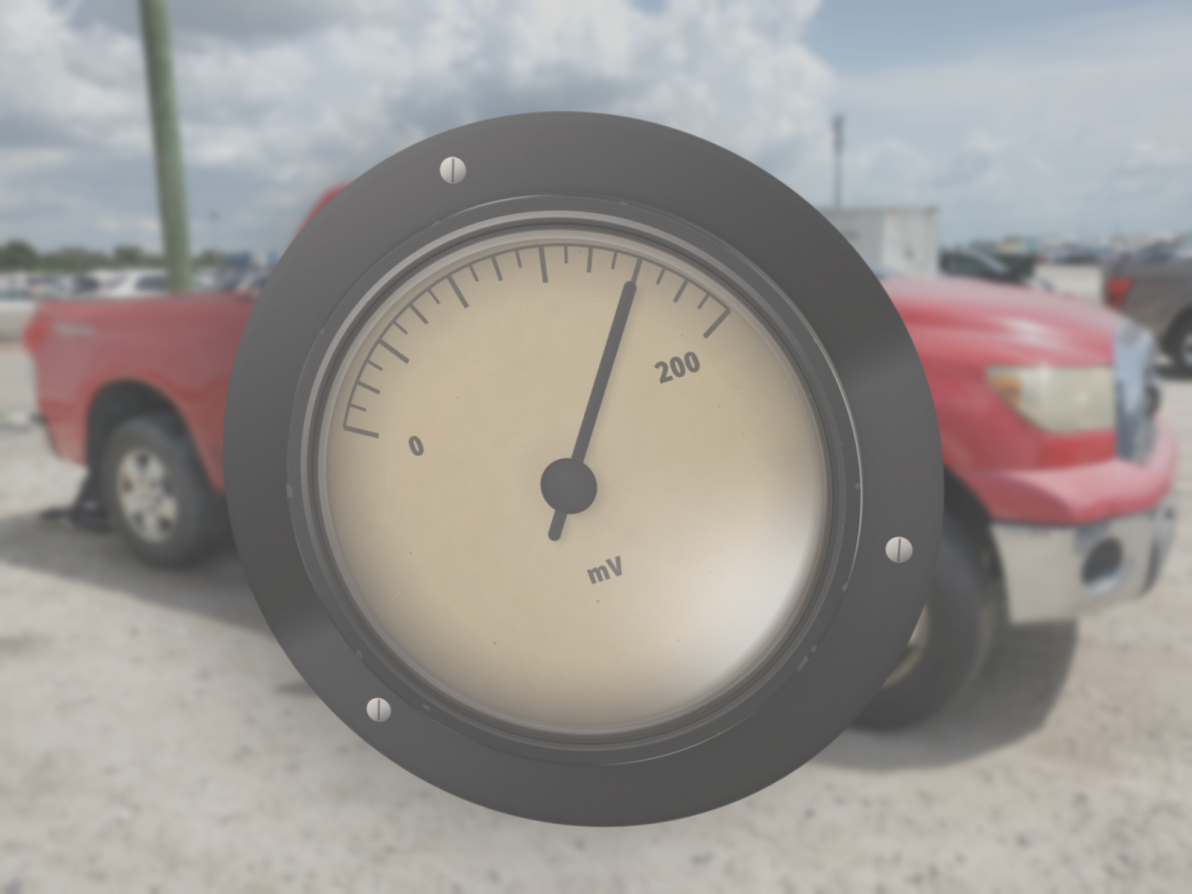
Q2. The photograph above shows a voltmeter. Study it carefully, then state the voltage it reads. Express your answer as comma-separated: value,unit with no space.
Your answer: 160,mV
